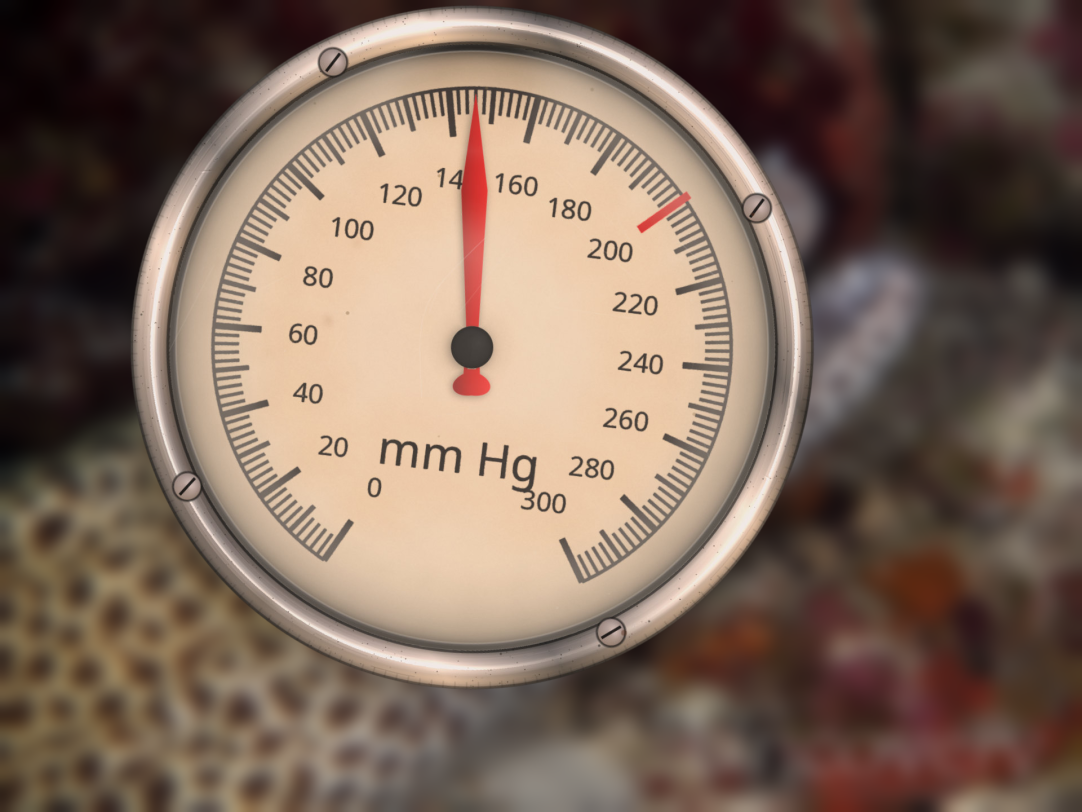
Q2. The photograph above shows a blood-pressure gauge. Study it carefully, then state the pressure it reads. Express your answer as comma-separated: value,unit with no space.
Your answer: 146,mmHg
